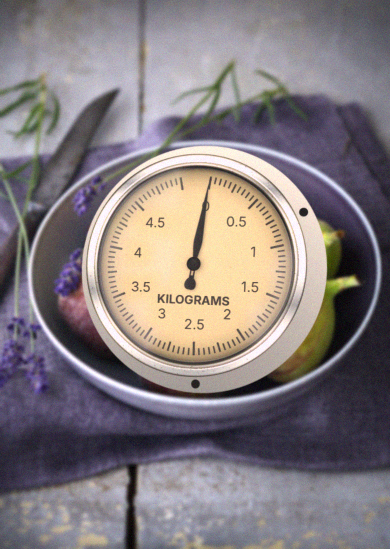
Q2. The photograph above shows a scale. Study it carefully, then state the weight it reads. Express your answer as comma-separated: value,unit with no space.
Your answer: 0,kg
